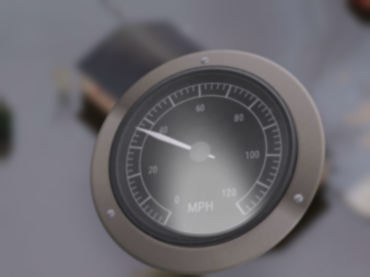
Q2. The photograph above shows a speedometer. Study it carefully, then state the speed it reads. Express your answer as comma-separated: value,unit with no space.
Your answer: 36,mph
